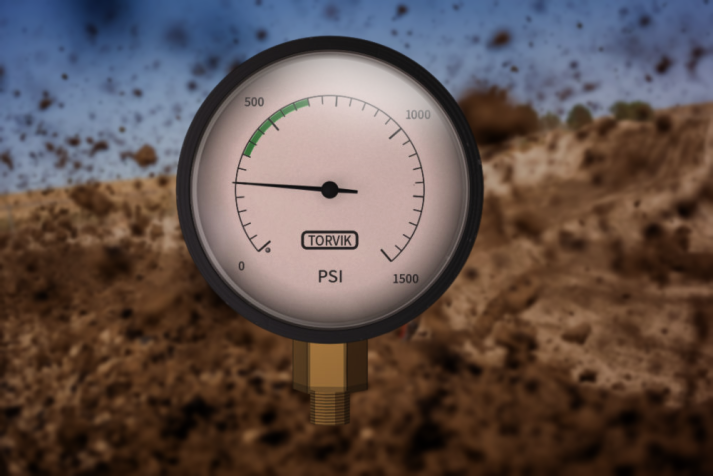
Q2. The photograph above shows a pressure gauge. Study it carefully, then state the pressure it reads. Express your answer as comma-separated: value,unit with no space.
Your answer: 250,psi
